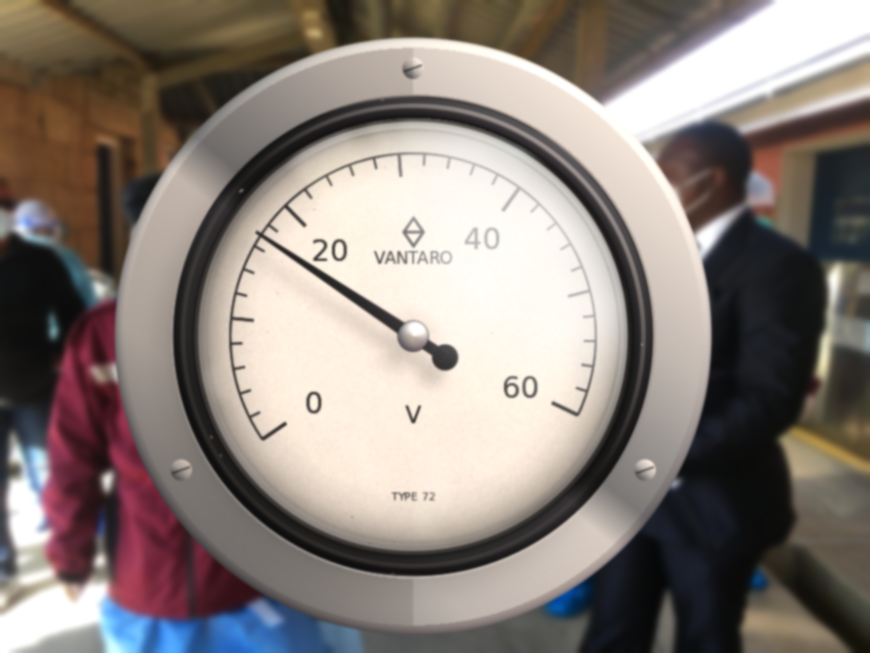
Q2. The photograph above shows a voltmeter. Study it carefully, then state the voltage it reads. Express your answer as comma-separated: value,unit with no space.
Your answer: 17,V
